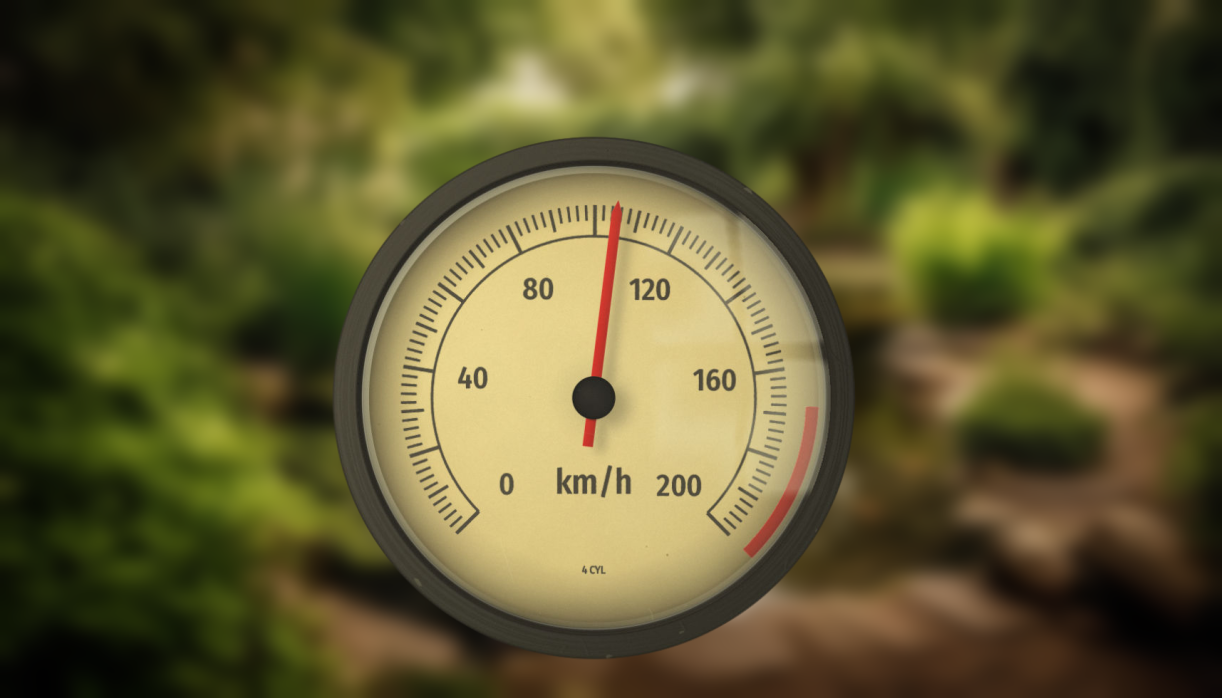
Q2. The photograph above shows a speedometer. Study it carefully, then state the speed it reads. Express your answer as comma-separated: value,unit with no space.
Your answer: 105,km/h
